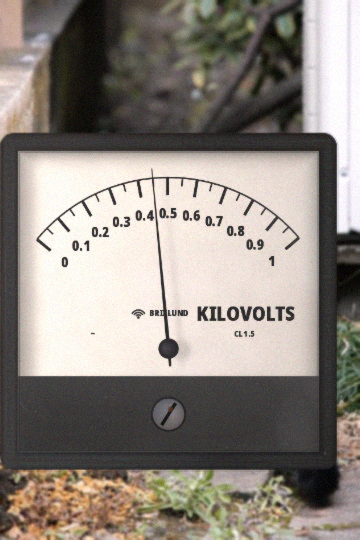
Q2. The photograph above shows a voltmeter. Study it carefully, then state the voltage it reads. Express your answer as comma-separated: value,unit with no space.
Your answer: 0.45,kV
